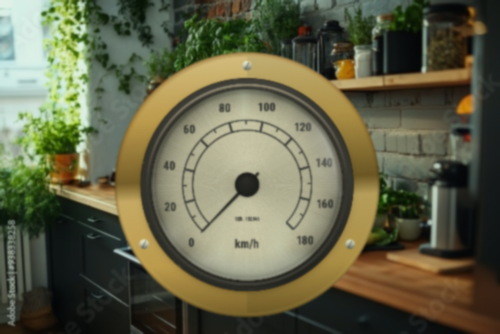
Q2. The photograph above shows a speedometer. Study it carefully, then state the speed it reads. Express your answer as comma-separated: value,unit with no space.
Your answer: 0,km/h
